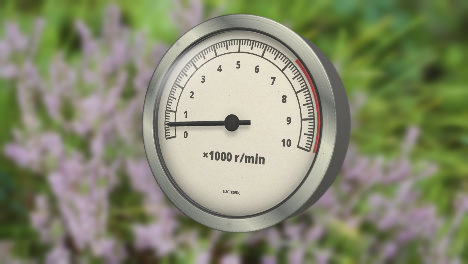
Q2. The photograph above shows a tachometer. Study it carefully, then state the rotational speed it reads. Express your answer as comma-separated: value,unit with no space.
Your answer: 500,rpm
